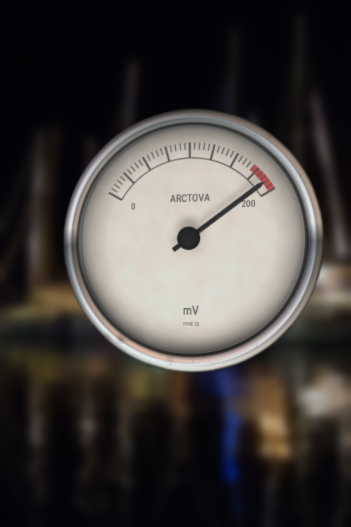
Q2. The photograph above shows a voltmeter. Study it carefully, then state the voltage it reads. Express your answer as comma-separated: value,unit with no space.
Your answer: 190,mV
